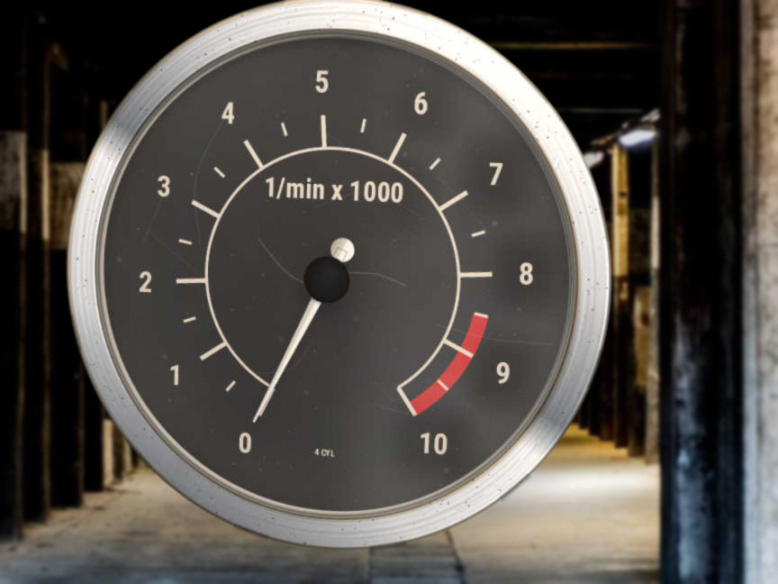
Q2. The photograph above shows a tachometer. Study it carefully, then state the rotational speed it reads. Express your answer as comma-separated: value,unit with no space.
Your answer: 0,rpm
